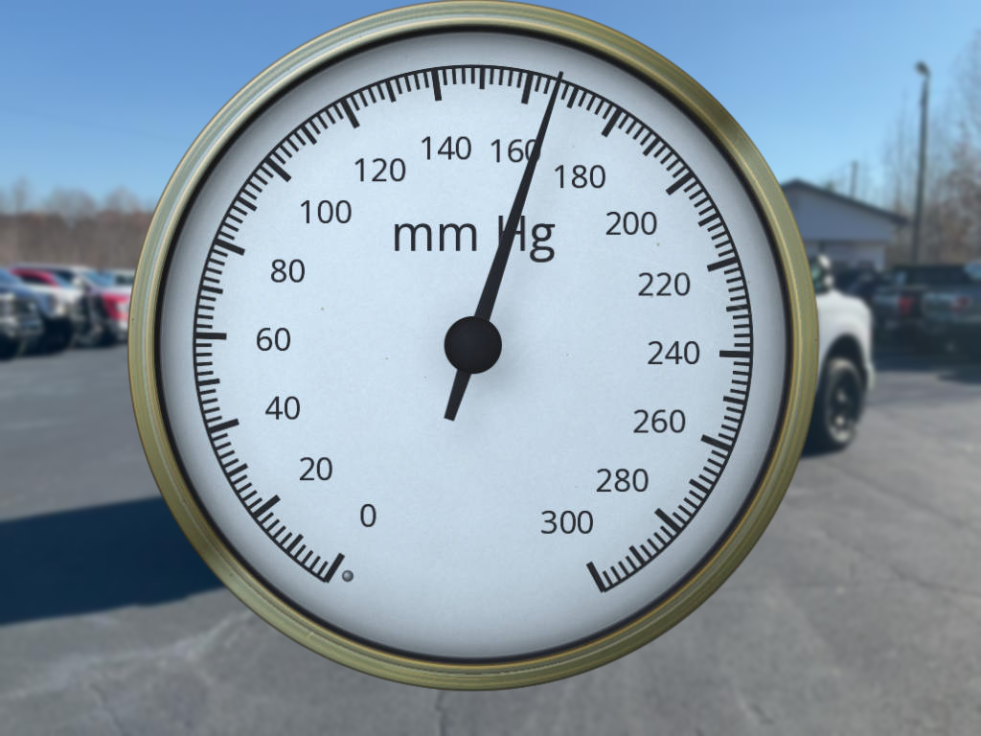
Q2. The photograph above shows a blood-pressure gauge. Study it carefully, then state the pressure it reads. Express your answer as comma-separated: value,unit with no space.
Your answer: 166,mmHg
